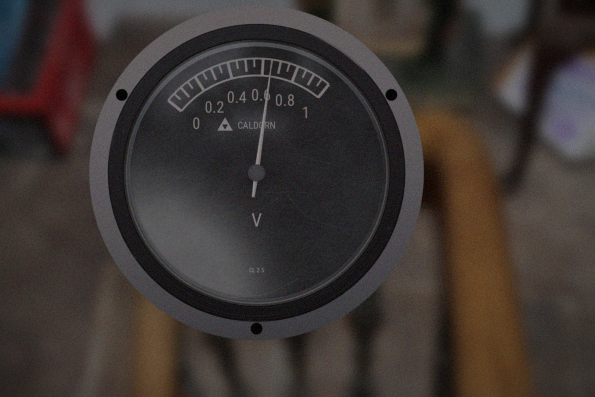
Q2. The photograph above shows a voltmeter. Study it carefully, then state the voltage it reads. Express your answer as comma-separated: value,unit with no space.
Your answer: 0.65,V
